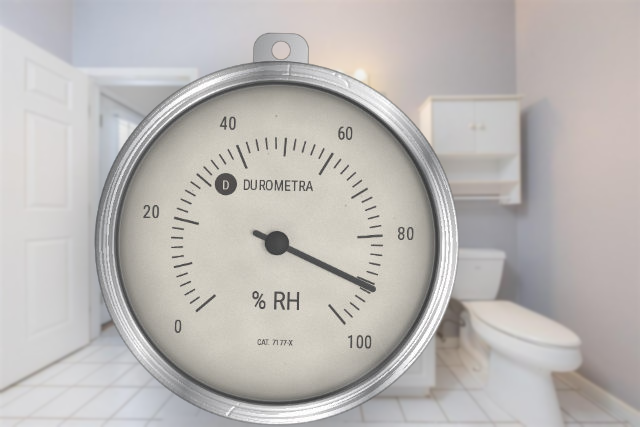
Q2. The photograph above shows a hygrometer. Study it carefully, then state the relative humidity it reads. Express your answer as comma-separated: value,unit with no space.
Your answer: 91,%
